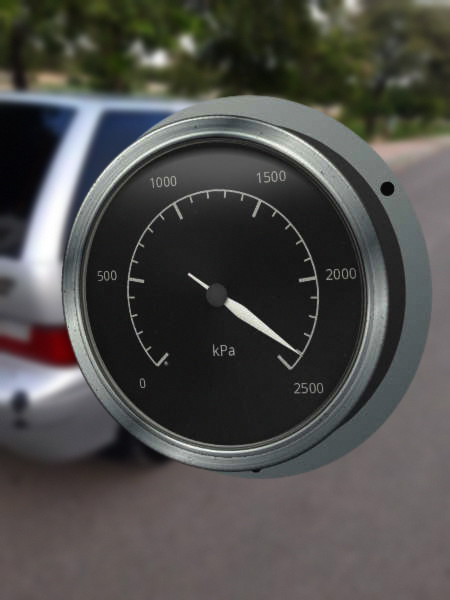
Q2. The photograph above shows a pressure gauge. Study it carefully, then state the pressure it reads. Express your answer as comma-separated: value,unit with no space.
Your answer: 2400,kPa
